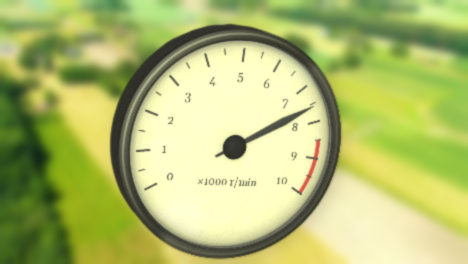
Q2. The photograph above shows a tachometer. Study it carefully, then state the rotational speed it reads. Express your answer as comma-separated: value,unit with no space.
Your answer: 7500,rpm
